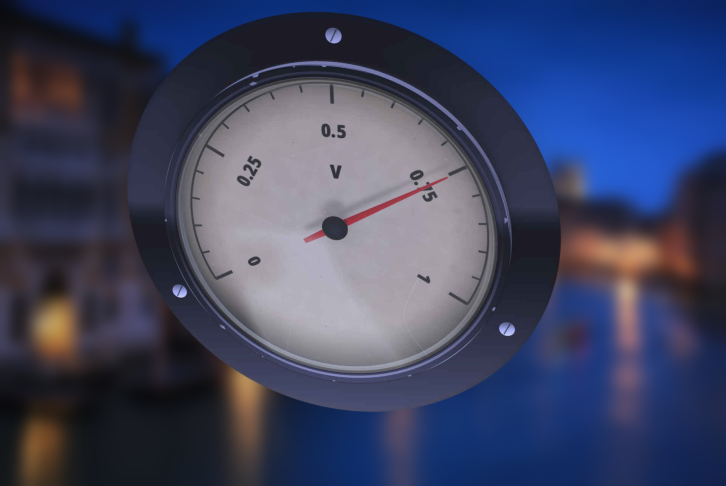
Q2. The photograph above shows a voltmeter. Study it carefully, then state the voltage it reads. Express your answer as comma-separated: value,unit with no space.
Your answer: 0.75,V
